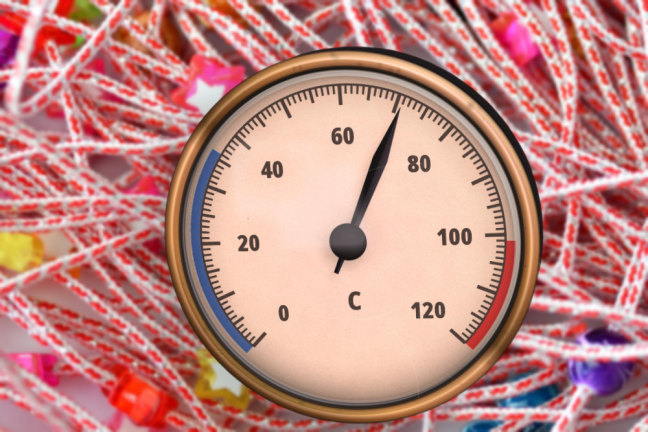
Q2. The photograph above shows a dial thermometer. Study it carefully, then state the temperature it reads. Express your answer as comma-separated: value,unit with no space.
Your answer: 71,°C
